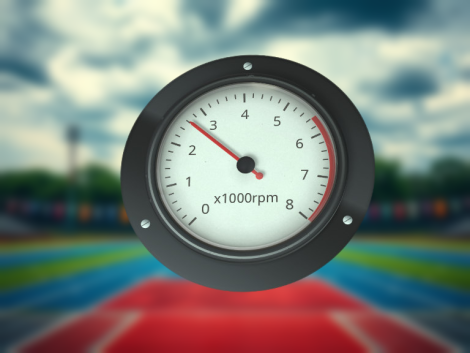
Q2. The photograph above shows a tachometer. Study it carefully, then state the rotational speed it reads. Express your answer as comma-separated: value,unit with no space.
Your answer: 2600,rpm
